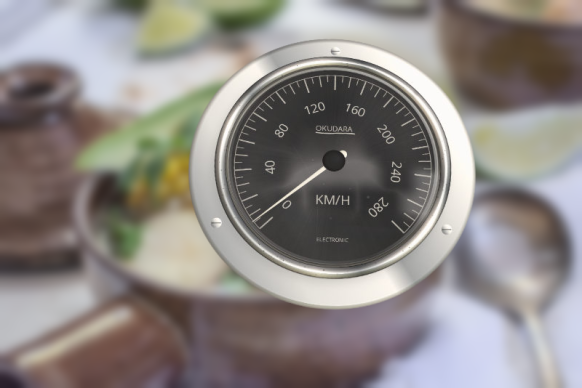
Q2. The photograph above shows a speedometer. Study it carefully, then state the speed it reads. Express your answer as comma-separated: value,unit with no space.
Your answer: 5,km/h
